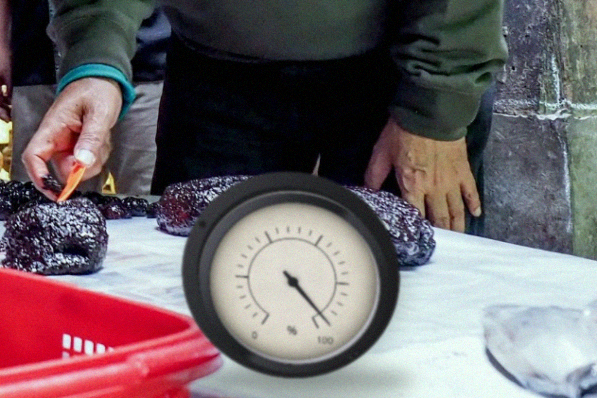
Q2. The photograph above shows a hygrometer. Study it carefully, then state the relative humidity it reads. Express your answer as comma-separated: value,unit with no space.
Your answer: 96,%
